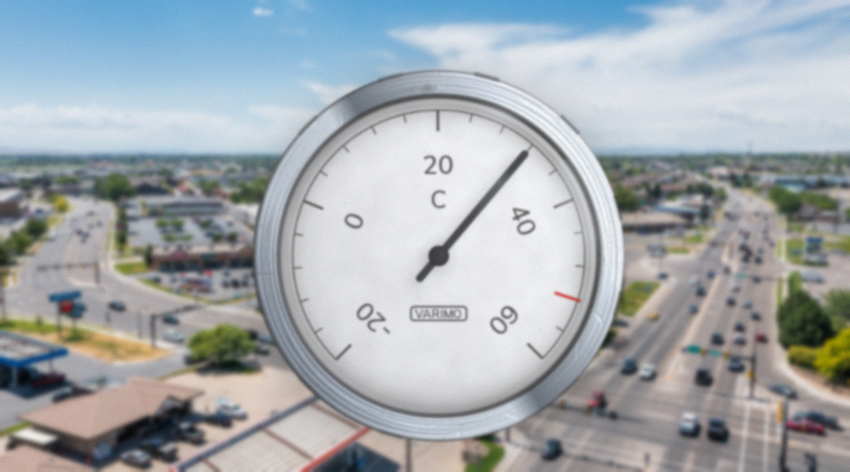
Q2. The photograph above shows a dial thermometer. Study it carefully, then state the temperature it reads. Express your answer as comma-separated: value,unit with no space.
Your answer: 32,°C
